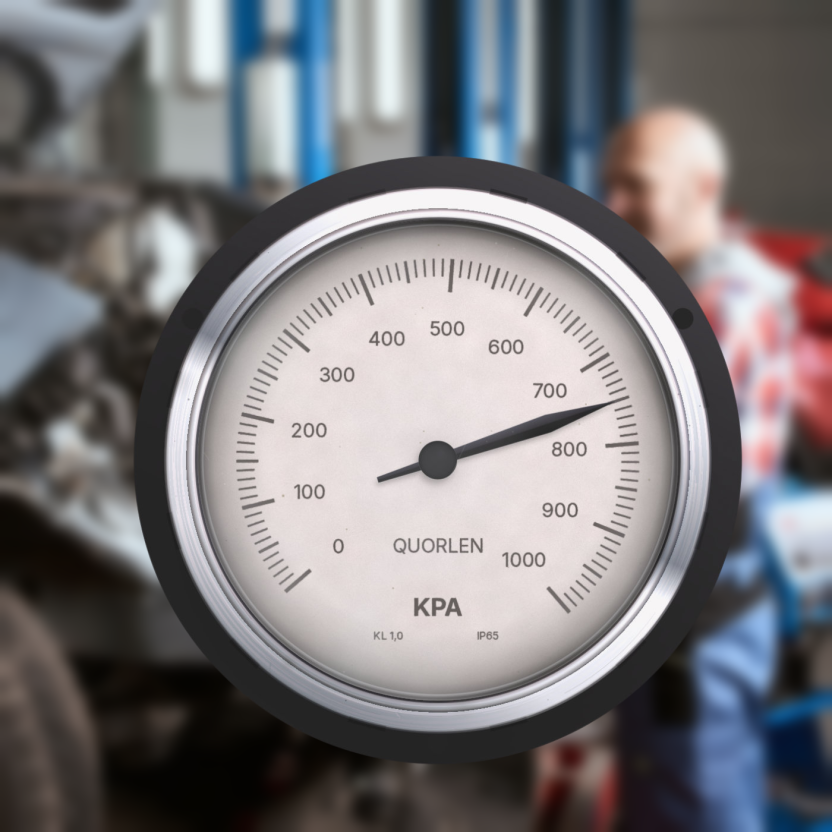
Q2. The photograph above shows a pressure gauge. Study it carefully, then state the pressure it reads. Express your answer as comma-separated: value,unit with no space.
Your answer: 750,kPa
